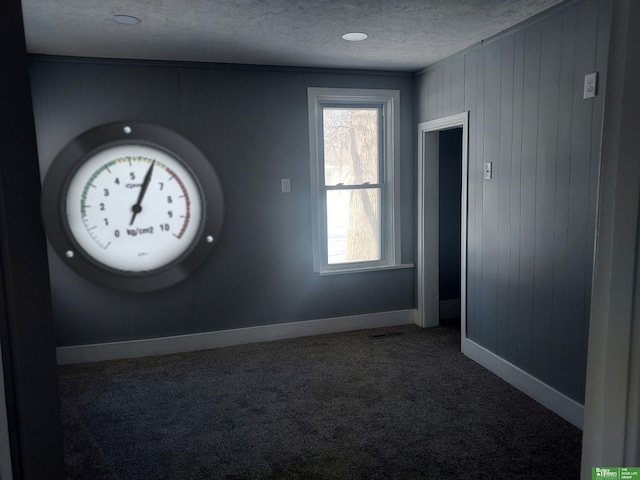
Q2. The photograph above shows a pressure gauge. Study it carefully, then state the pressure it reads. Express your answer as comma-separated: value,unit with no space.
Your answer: 6,kg/cm²
